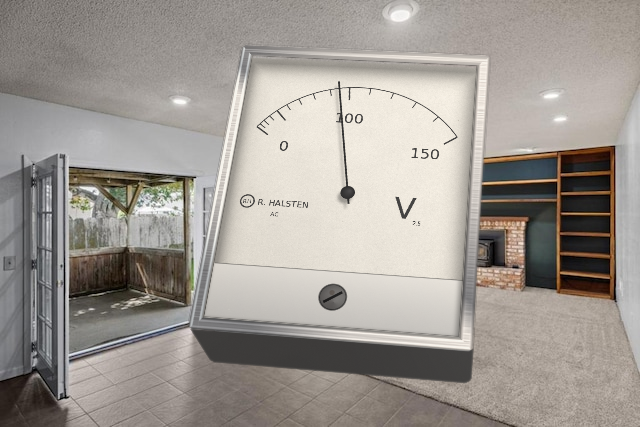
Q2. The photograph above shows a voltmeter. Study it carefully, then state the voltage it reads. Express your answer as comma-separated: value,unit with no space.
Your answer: 95,V
